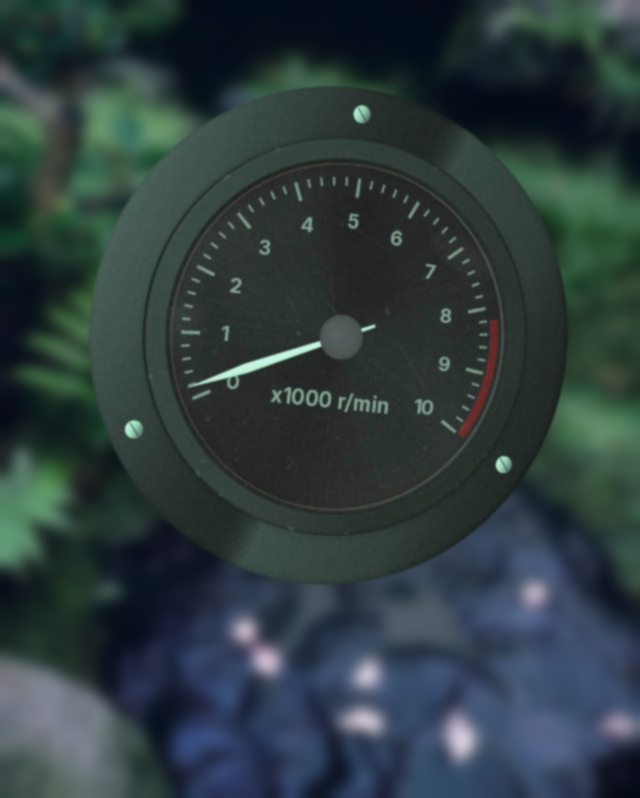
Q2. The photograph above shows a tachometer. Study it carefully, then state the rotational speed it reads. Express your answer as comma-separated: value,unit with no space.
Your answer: 200,rpm
